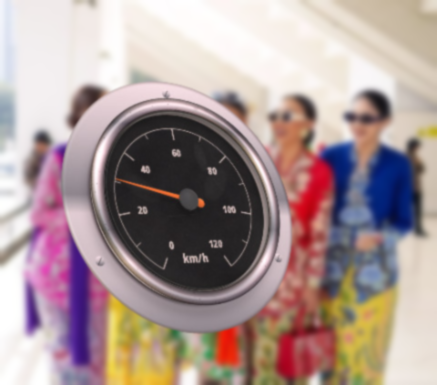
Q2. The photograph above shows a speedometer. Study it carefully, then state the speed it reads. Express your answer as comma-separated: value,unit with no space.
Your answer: 30,km/h
